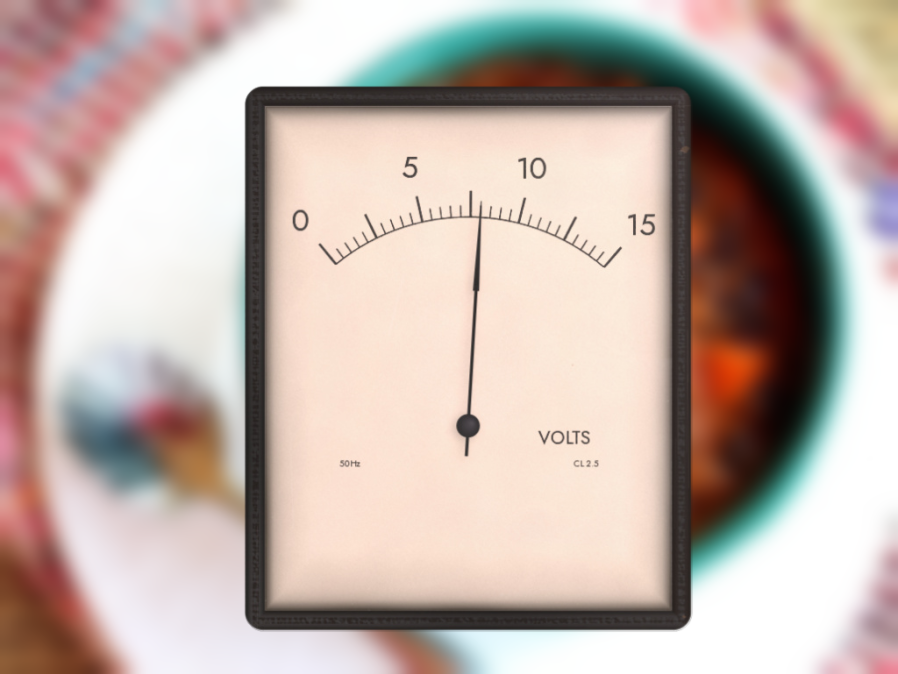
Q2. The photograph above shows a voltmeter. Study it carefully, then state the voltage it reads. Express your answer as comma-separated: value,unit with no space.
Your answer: 8,V
